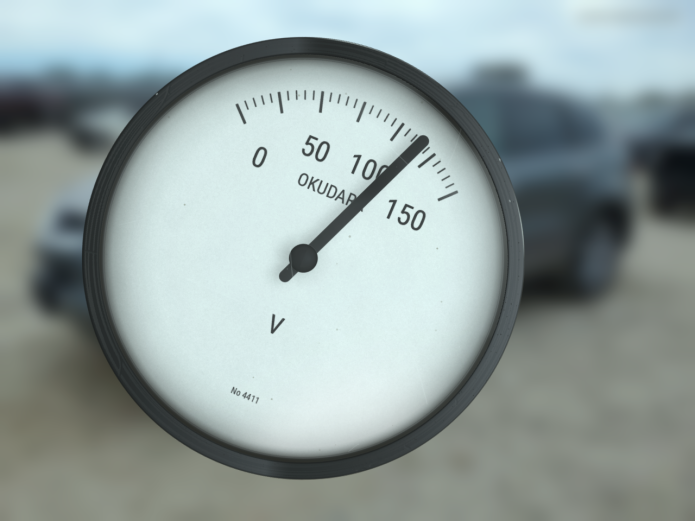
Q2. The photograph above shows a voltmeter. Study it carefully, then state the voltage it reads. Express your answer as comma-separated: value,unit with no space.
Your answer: 115,V
